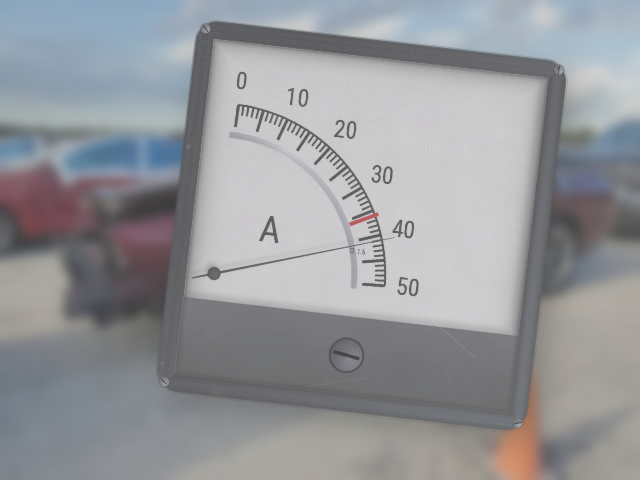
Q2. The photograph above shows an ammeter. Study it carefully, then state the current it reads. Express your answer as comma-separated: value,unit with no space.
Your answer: 41,A
